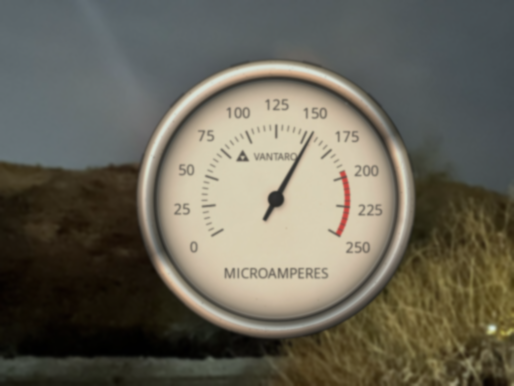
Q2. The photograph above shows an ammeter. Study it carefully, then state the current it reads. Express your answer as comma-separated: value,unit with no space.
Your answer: 155,µA
